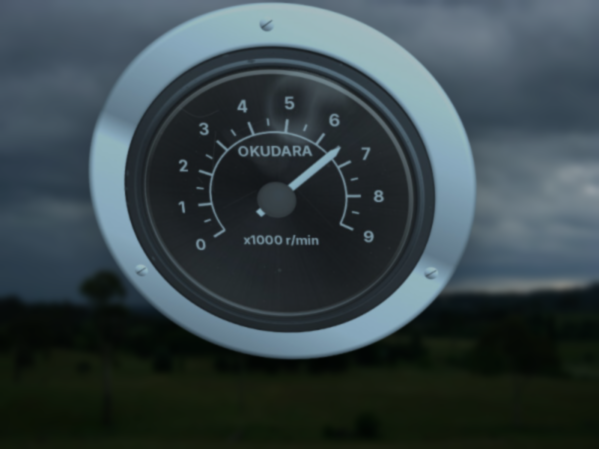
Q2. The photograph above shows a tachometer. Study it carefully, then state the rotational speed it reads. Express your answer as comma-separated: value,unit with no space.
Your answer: 6500,rpm
